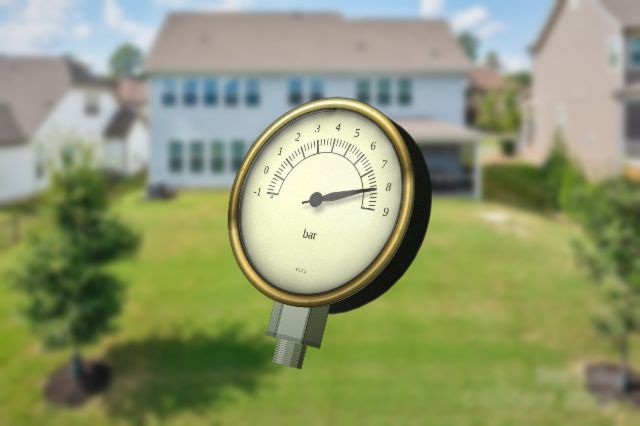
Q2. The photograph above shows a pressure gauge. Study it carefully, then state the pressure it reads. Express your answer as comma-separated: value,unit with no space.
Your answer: 8,bar
